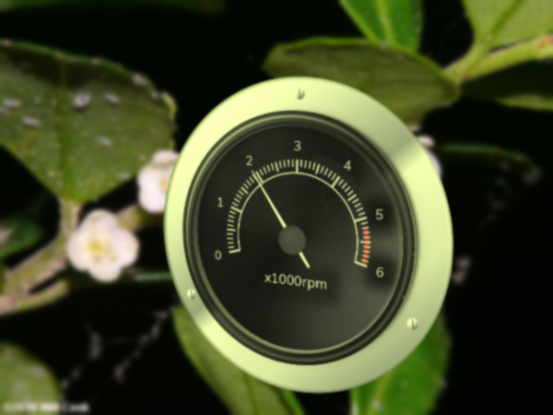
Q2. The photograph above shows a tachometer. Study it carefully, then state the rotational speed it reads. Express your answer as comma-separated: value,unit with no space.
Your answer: 2000,rpm
